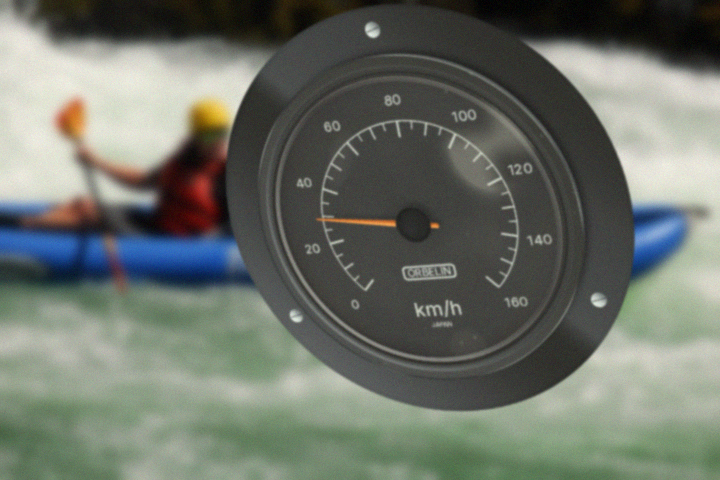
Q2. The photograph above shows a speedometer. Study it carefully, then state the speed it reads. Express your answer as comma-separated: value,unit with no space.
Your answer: 30,km/h
